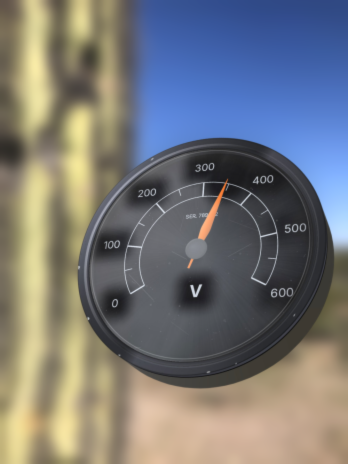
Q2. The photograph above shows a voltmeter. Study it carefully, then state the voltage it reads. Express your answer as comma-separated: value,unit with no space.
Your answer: 350,V
